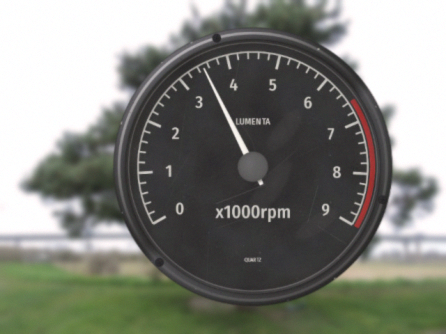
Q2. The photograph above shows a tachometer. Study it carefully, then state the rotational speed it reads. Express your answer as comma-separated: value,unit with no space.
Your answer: 3500,rpm
